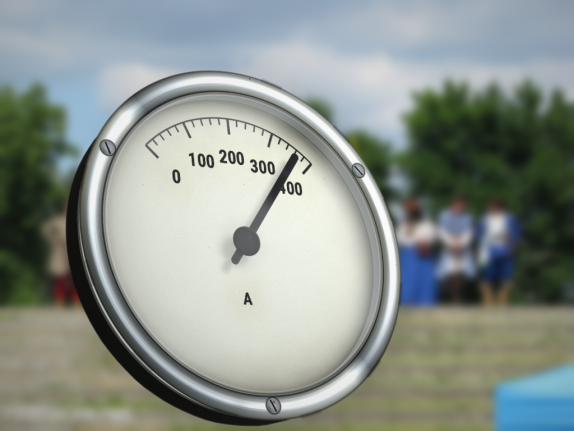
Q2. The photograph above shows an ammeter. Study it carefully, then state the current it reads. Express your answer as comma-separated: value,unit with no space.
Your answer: 360,A
